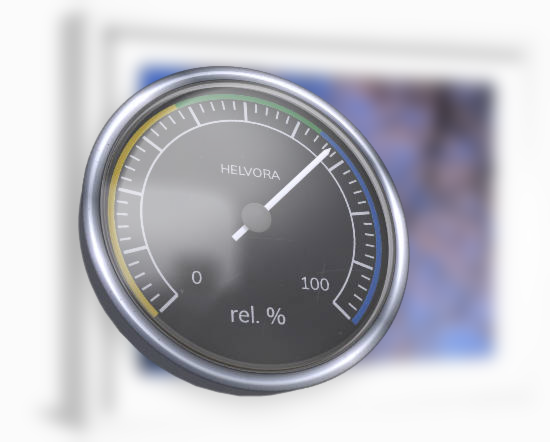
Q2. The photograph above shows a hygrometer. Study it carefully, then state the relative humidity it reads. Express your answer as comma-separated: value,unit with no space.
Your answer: 67,%
